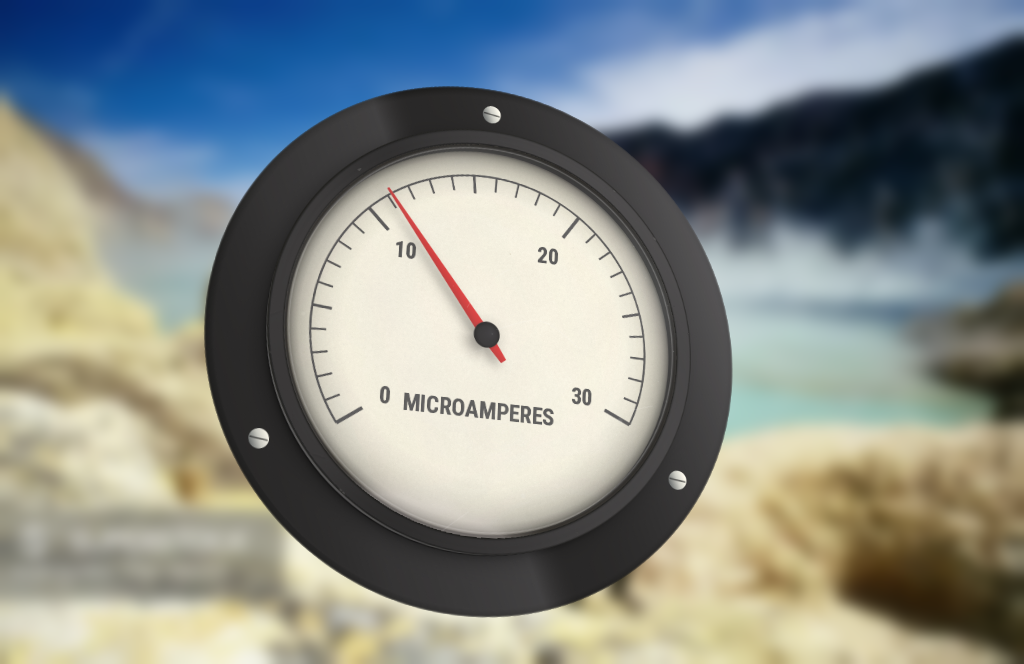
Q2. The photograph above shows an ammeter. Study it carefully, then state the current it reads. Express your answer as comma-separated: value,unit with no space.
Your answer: 11,µA
